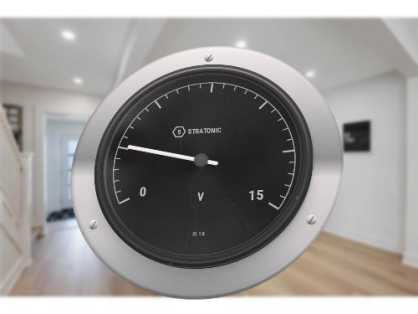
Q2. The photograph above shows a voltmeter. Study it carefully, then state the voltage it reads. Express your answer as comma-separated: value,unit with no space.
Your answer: 2.5,V
